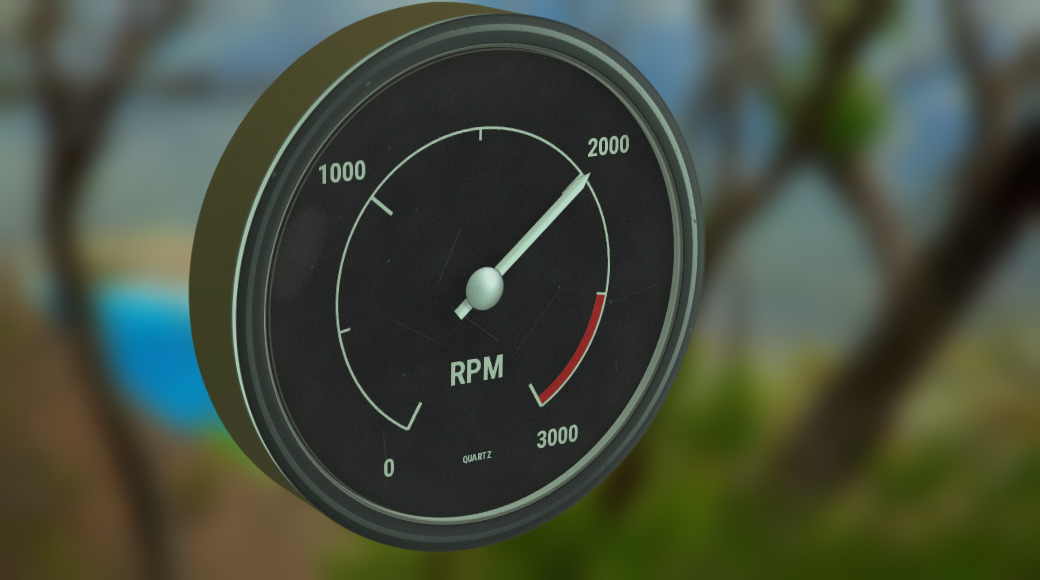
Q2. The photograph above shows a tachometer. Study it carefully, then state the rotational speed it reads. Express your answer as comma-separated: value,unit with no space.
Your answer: 2000,rpm
